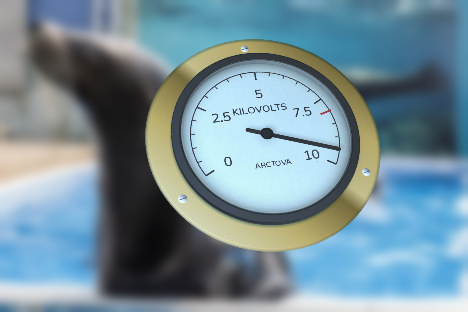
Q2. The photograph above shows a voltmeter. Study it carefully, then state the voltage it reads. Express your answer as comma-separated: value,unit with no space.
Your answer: 9.5,kV
